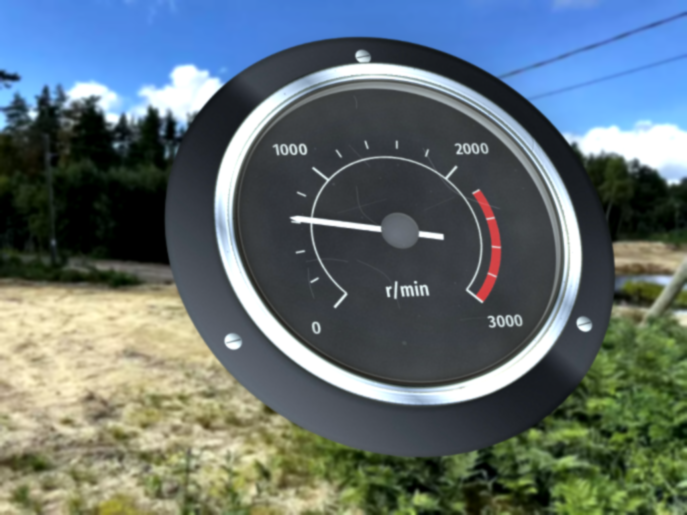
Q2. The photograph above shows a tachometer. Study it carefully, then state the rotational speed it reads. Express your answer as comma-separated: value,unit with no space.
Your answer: 600,rpm
